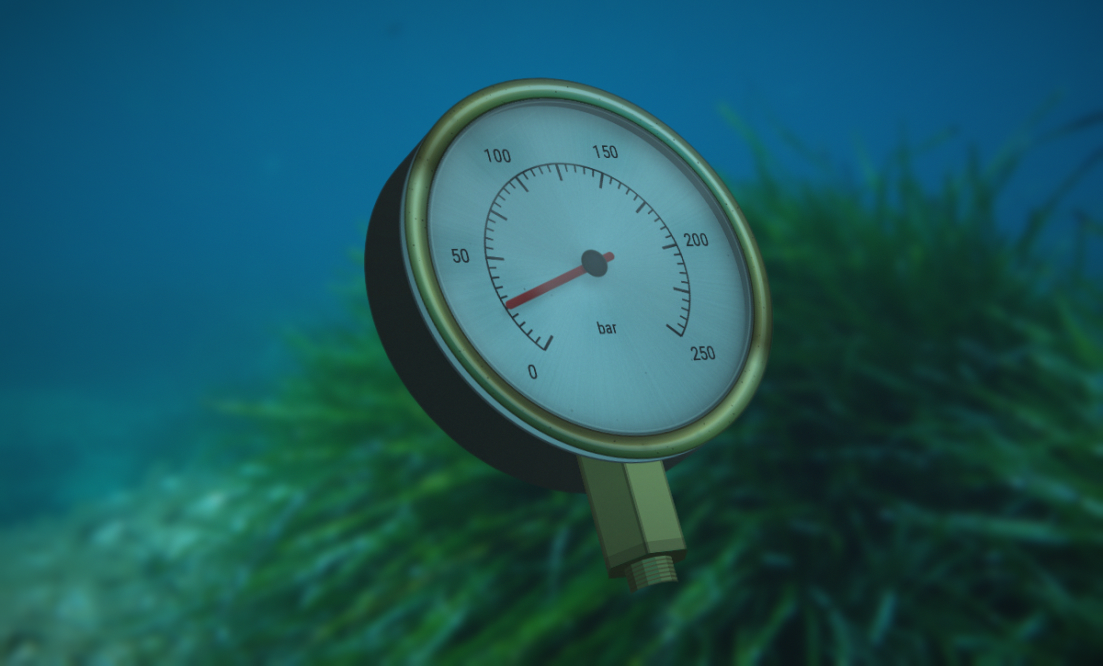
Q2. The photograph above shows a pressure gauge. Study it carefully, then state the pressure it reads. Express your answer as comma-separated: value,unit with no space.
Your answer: 25,bar
